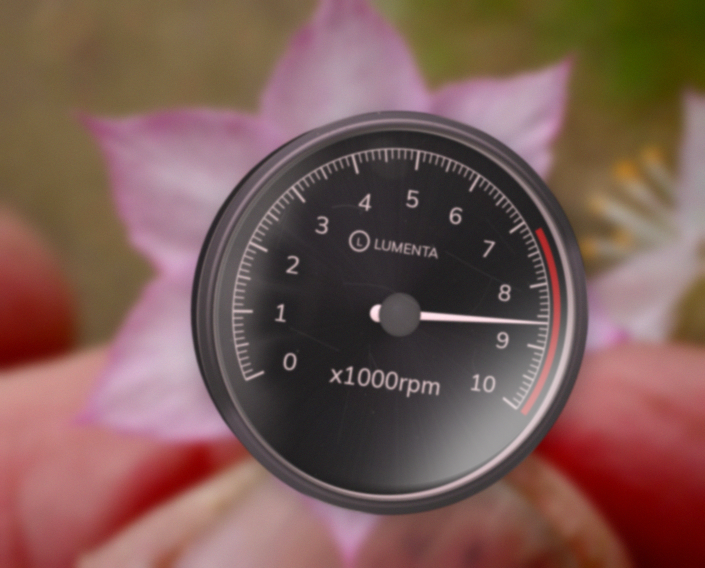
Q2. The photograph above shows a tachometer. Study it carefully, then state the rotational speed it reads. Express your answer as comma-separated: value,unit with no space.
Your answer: 8600,rpm
